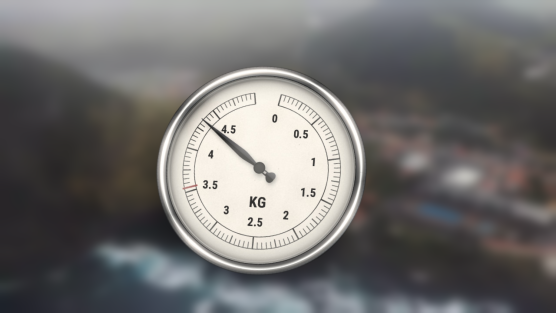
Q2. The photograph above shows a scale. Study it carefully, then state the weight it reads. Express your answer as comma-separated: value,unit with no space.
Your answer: 4.35,kg
